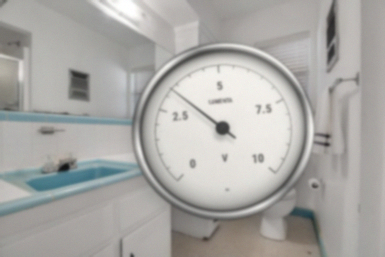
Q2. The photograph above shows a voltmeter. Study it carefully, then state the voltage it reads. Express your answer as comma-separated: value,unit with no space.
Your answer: 3.25,V
